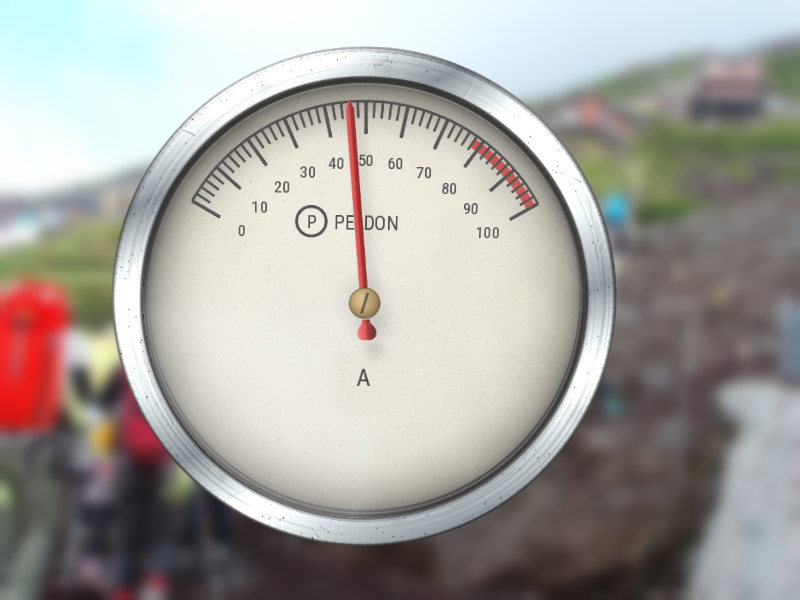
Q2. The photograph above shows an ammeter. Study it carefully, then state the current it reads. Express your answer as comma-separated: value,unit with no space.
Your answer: 46,A
